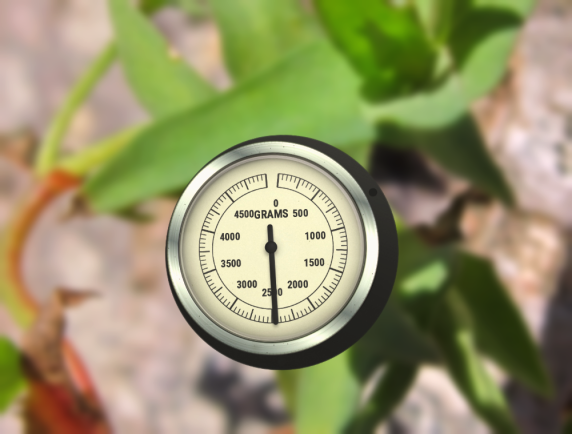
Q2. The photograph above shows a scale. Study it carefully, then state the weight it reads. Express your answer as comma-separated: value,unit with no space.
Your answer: 2450,g
